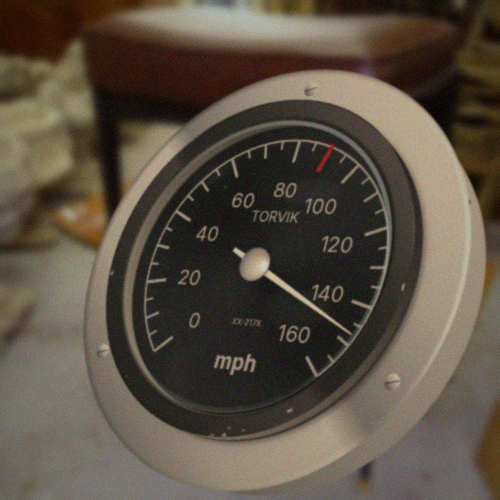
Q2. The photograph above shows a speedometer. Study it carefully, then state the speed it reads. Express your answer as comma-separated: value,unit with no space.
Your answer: 147.5,mph
